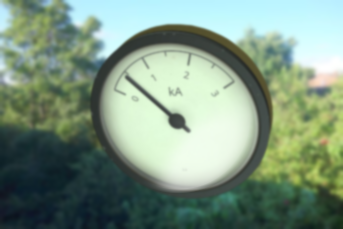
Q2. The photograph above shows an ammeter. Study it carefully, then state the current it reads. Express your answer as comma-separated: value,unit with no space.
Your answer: 0.5,kA
